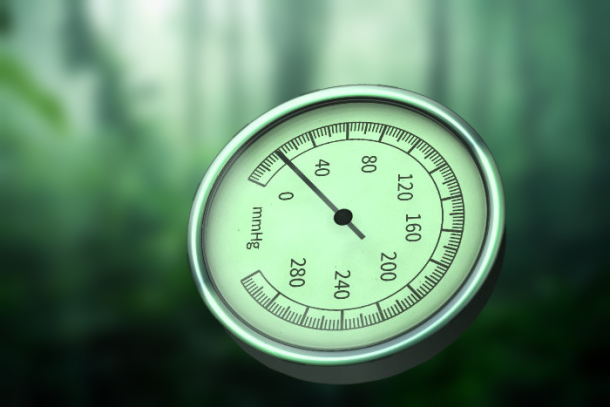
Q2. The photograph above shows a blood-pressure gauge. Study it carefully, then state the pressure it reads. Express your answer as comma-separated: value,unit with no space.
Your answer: 20,mmHg
